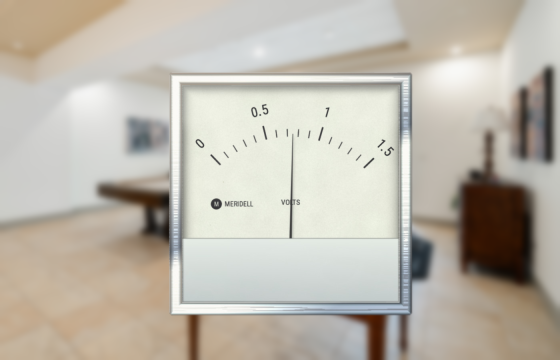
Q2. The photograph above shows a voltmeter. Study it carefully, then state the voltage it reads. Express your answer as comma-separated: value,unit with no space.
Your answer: 0.75,V
